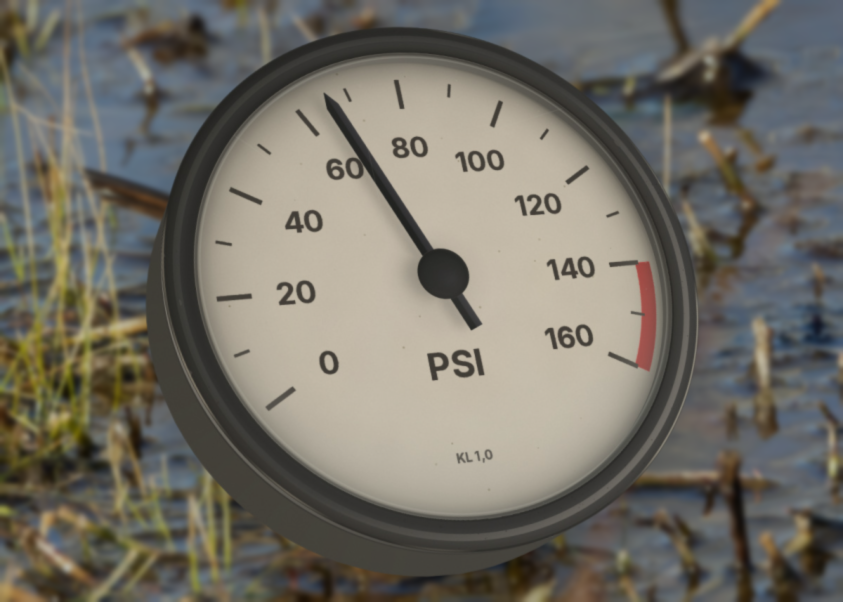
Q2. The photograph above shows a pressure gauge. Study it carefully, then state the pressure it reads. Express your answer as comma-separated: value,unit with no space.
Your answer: 65,psi
